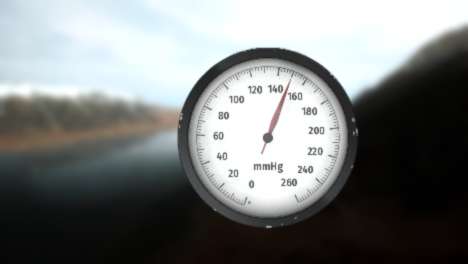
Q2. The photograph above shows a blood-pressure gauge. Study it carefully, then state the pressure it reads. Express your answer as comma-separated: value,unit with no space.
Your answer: 150,mmHg
